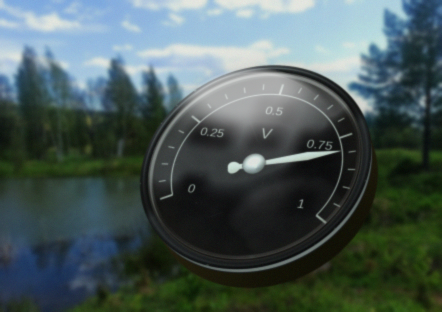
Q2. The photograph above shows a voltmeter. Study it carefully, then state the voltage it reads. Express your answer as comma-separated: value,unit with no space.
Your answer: 0.8,V
